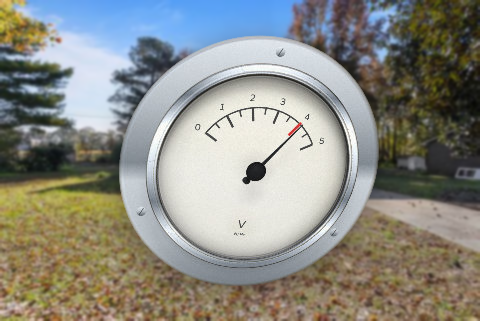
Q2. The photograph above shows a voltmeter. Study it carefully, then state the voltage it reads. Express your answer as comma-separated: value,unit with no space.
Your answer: 4,V
